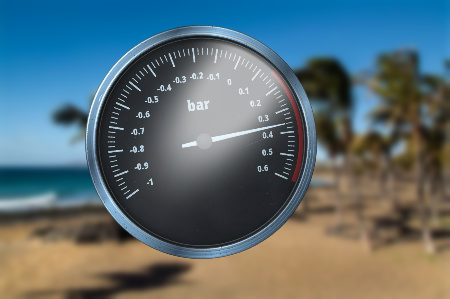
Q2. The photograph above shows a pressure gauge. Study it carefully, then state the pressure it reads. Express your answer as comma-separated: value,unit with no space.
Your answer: 0.36,bar
